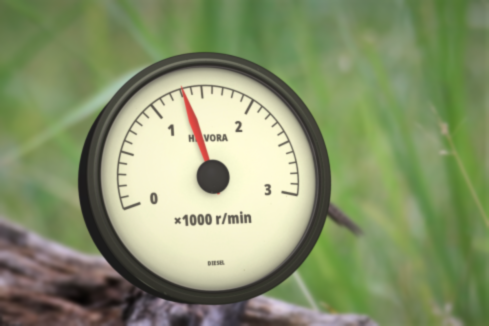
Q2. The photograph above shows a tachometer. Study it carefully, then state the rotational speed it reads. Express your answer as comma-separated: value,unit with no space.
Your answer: 1300,rpm
